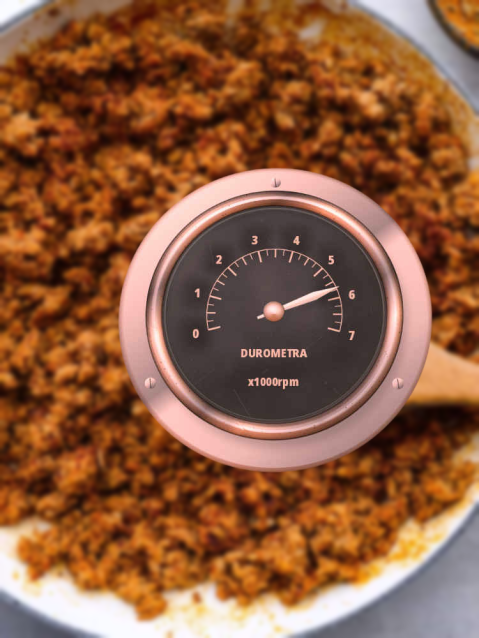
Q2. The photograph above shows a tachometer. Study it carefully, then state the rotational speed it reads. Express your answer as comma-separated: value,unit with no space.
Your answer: 5750,rpm
